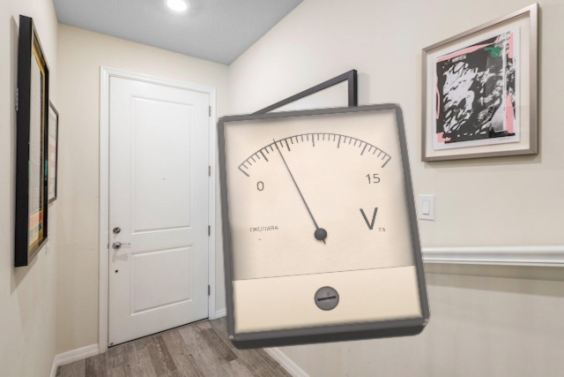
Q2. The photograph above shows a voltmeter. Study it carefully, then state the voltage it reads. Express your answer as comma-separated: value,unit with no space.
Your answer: 4,V
